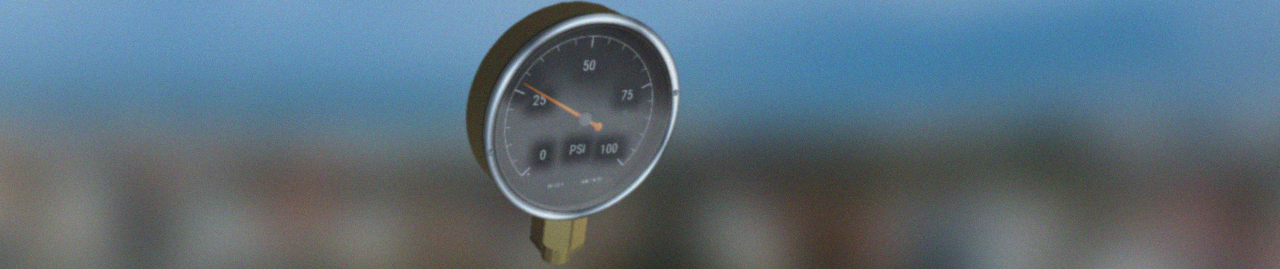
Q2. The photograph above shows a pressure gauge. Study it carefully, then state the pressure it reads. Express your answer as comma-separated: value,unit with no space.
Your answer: 27.5,psi
